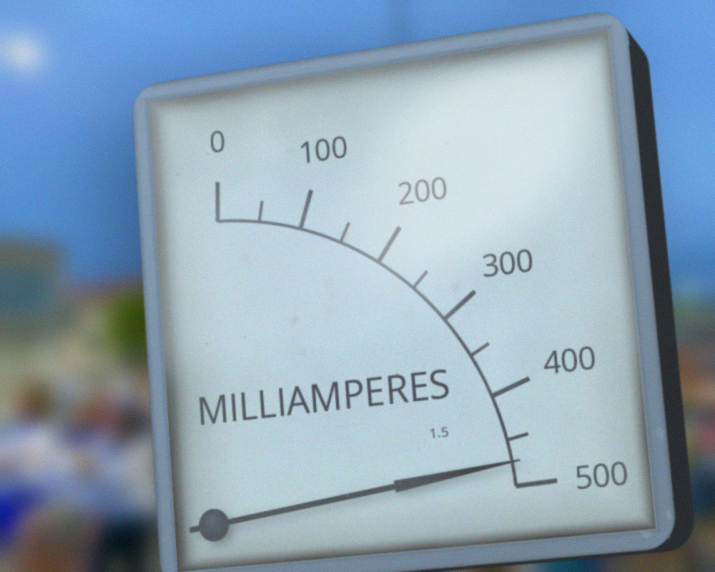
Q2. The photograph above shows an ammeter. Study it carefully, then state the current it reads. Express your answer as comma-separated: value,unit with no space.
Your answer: 475,mA
